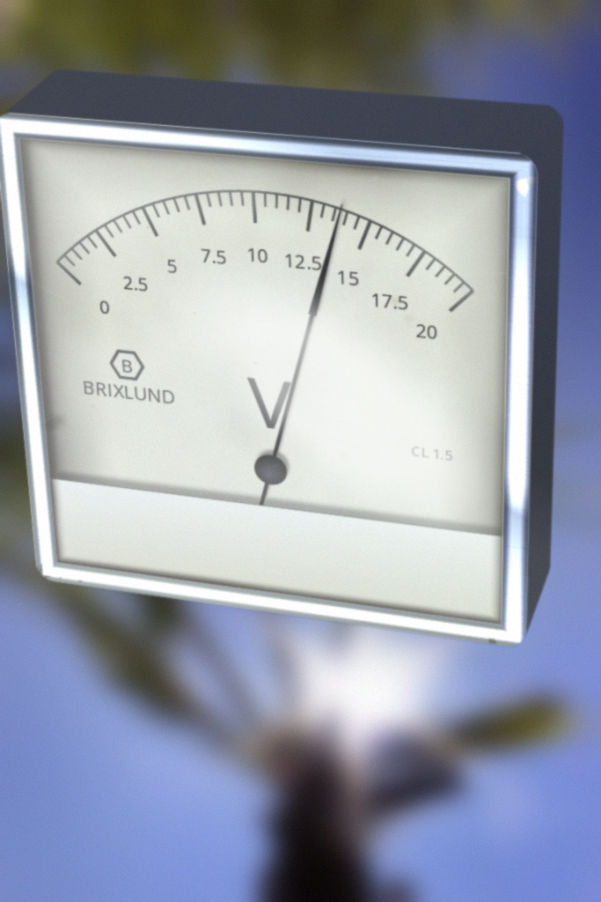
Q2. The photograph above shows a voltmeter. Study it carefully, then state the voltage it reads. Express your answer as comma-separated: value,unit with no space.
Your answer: 13.75,V
